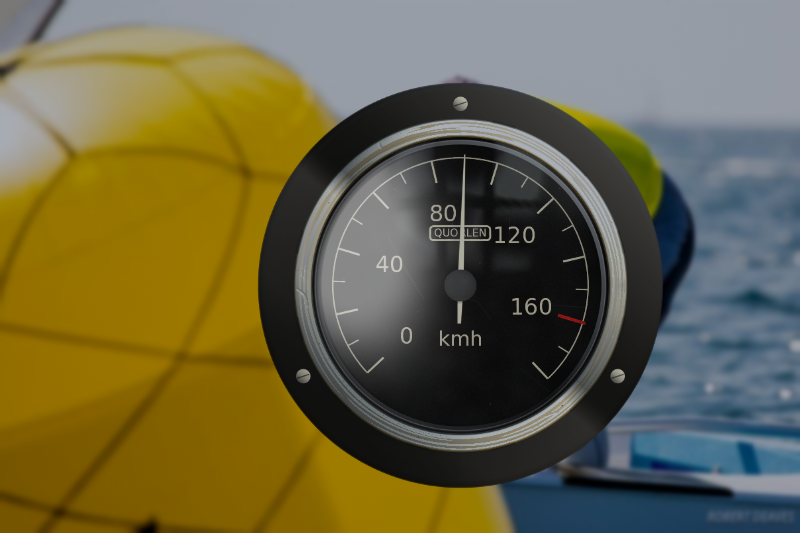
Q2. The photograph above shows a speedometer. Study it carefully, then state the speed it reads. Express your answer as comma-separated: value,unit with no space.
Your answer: 90,km/h
